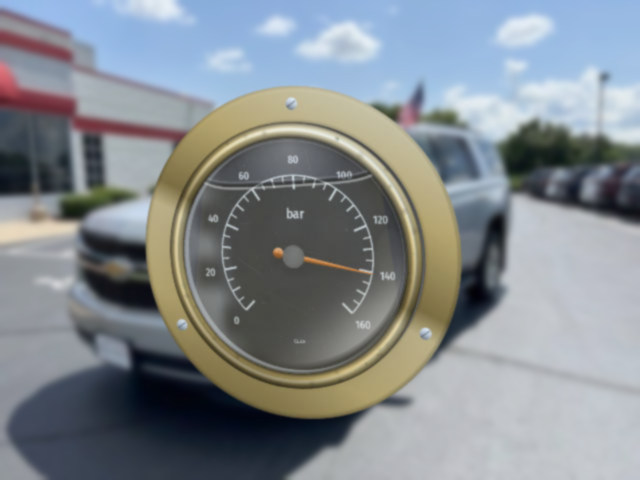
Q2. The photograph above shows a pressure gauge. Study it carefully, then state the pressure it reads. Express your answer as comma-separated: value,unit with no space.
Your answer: 140,bar
